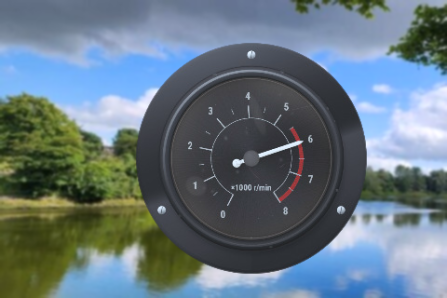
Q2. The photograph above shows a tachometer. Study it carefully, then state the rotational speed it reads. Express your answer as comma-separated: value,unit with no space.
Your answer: 6000,rpm
